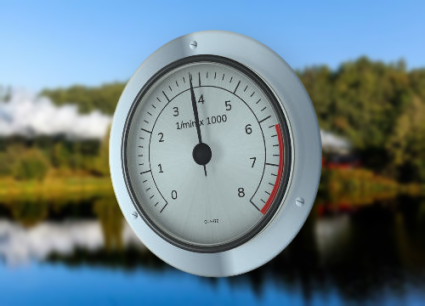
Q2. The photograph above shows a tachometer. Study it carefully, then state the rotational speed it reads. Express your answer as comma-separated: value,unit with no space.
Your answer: 3800,rpm
